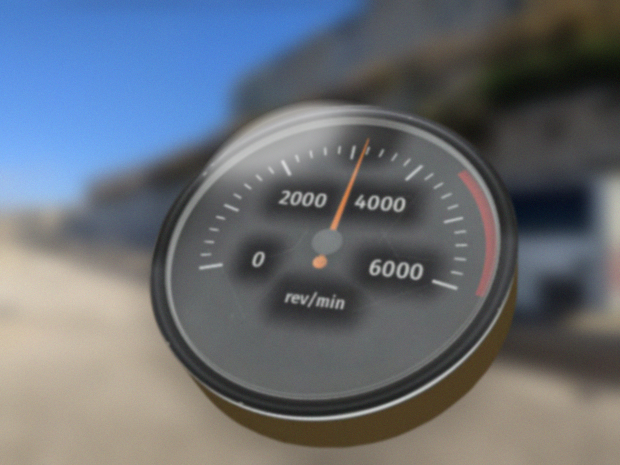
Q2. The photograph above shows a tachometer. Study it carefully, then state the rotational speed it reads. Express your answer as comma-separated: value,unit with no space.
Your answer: 3200,rpm
